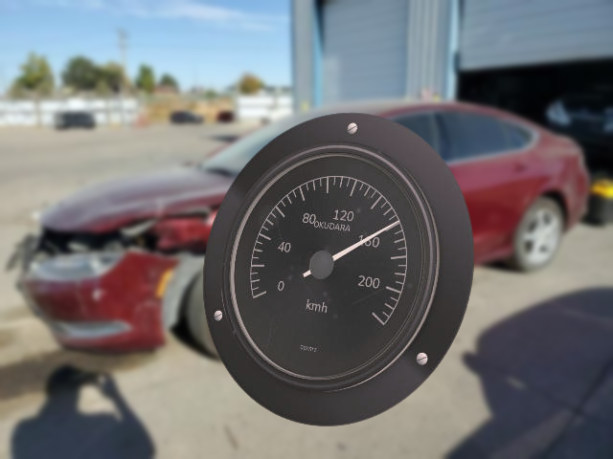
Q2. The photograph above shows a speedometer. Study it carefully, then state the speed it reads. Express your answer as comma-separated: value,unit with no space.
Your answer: 160,km/h
